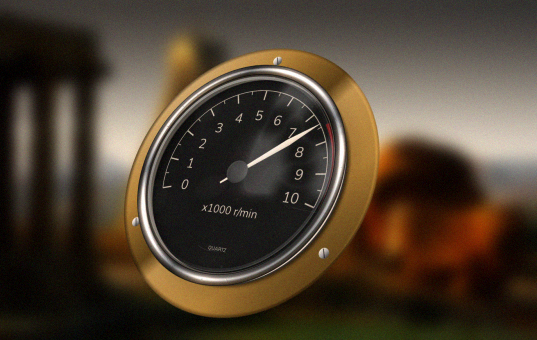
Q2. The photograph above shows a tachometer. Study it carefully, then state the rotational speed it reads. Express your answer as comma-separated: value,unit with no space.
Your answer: 7500,rpm
